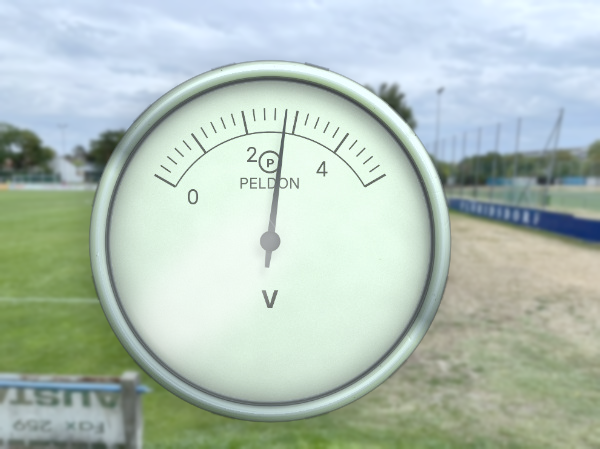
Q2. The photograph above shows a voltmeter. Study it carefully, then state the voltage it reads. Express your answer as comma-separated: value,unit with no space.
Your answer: 2.8,V
